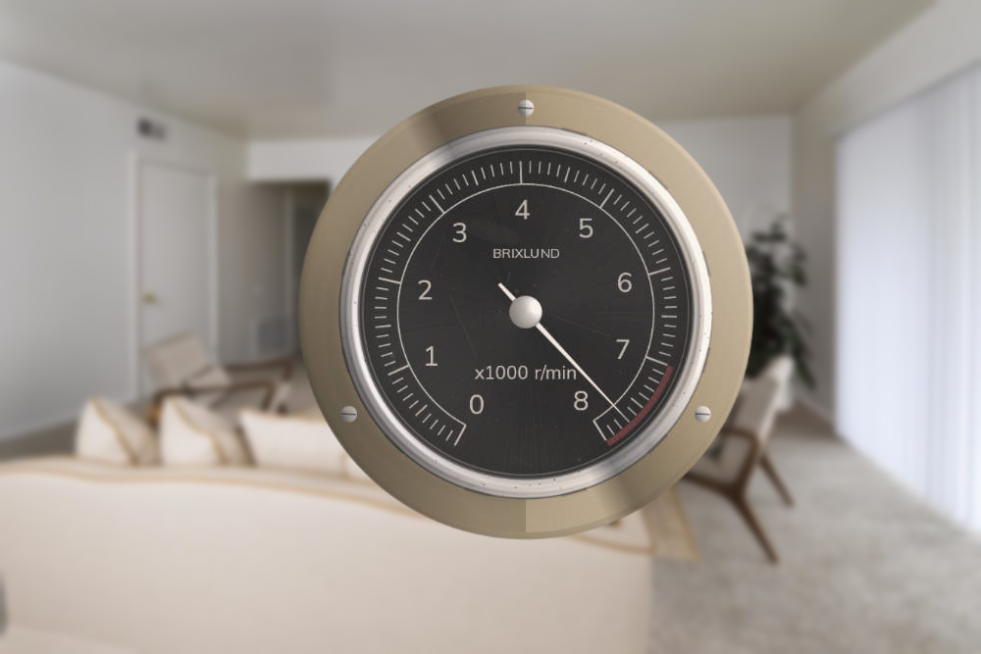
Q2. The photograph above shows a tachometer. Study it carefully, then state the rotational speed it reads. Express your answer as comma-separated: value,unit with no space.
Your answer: 7700,rpm
